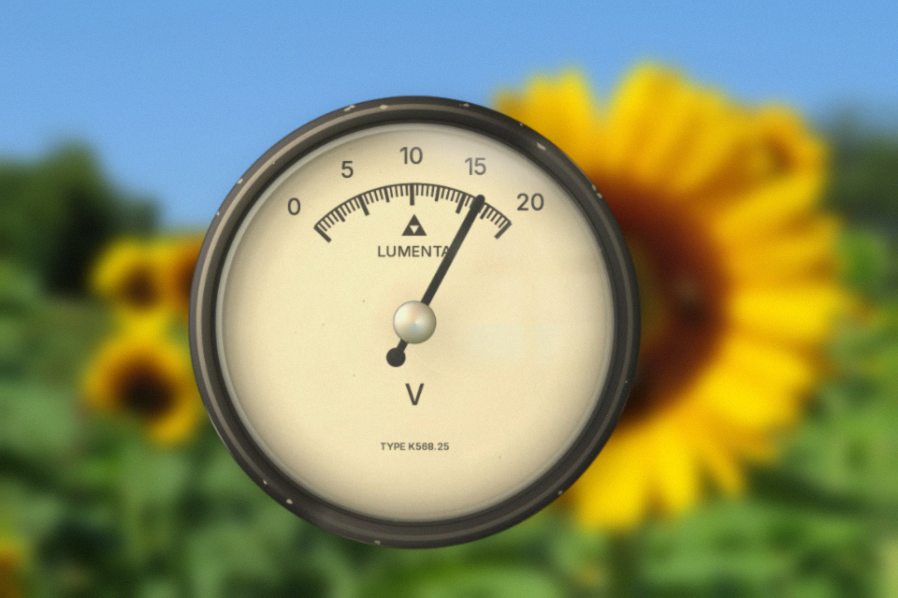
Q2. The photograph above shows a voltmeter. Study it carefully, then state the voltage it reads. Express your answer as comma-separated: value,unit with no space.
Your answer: 16.5,V
